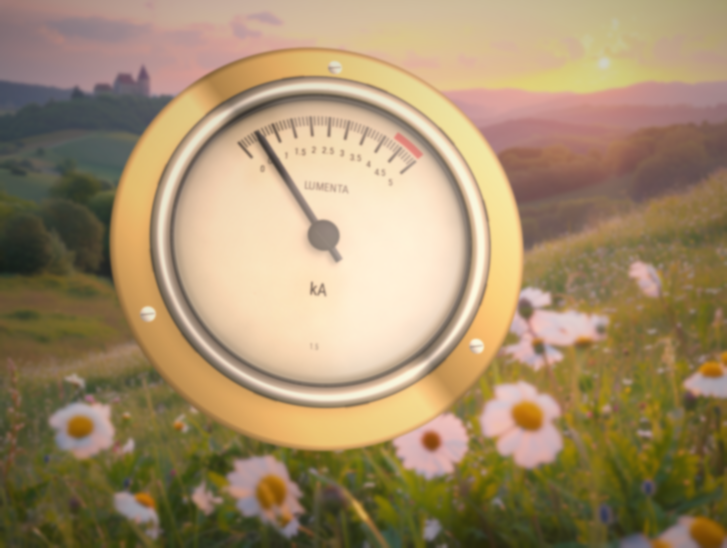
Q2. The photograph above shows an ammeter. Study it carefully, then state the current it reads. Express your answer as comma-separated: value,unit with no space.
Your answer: 0.5,kA
